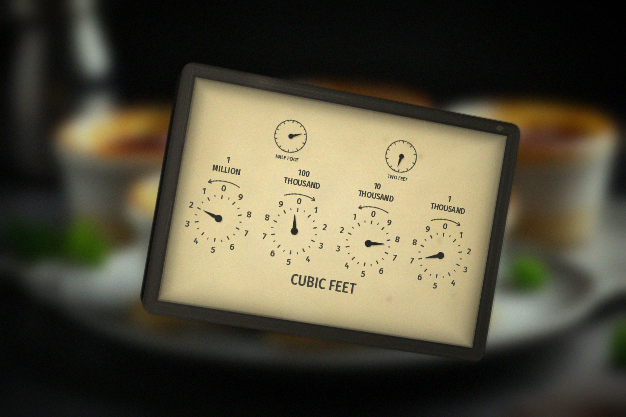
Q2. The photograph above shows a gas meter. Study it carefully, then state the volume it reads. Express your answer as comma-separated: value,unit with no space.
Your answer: 197700,ft³
